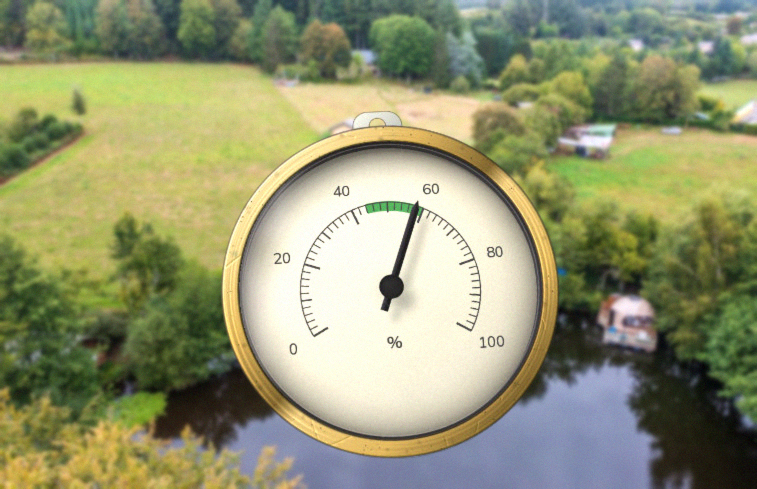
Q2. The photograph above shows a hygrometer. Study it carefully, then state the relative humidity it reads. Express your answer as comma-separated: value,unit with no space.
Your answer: 58,%
